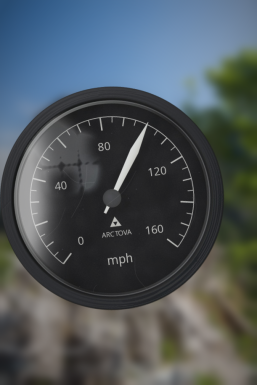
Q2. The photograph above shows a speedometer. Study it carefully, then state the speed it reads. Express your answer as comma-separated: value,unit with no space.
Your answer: 100,mph
